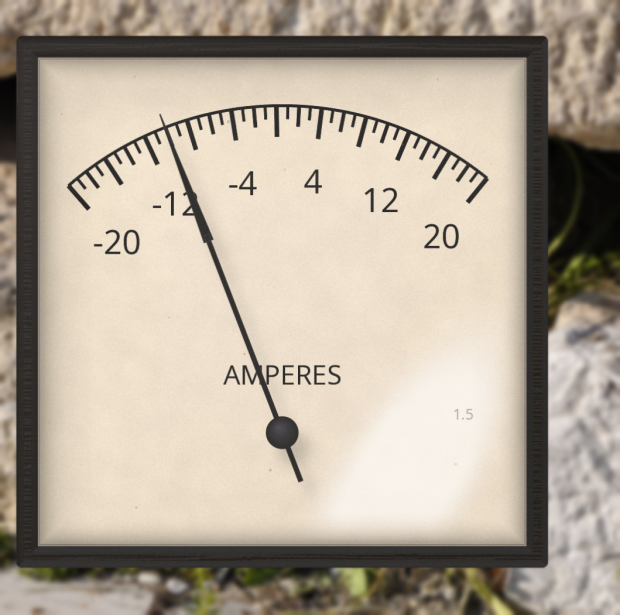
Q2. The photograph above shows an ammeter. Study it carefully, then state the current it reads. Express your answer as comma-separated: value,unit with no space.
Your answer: -10,A
